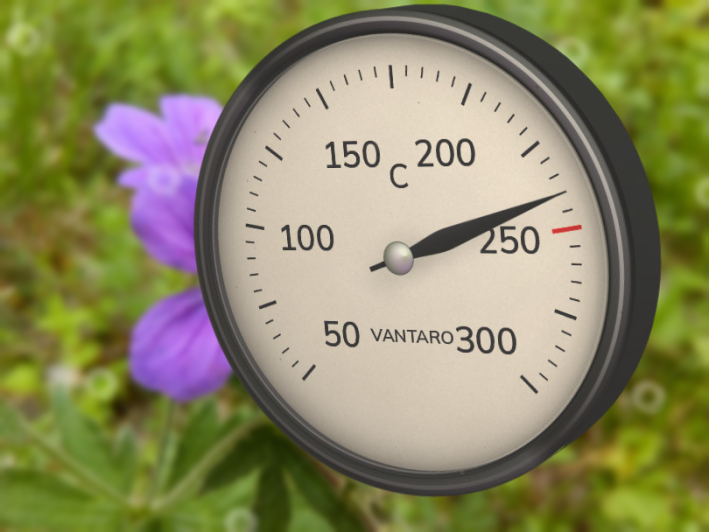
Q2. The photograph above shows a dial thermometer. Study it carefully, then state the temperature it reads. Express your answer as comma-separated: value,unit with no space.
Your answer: 240,°C
